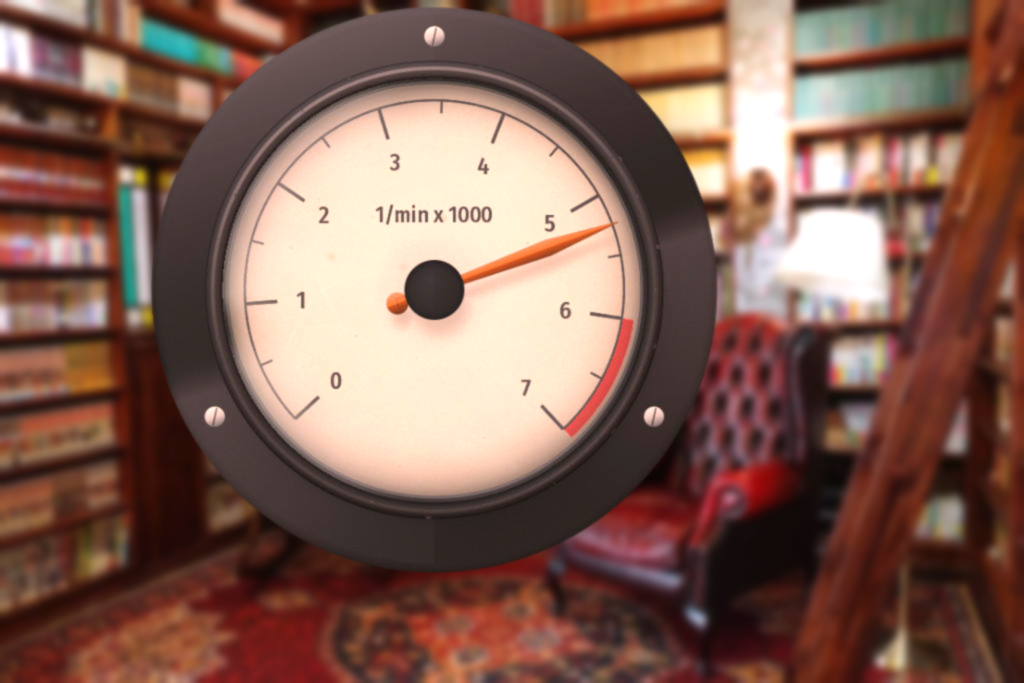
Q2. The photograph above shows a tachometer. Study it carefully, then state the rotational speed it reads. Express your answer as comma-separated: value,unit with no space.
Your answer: 5250,rpm
